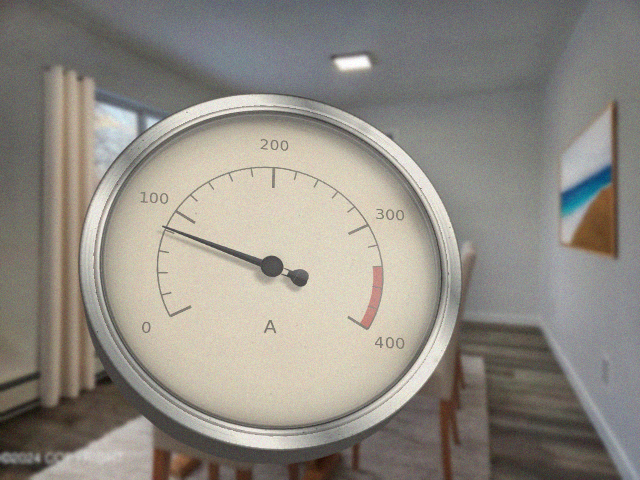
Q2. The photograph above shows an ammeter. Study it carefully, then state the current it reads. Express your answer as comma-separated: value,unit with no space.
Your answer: 80,A
